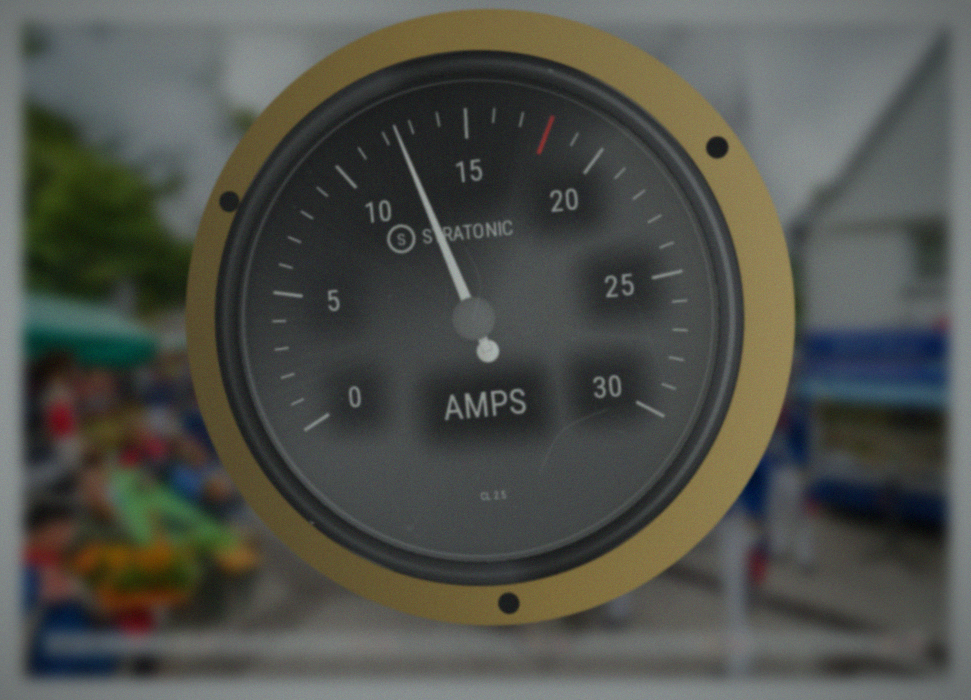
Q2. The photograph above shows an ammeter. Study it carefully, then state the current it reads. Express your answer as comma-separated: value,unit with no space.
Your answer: 12.5,A
